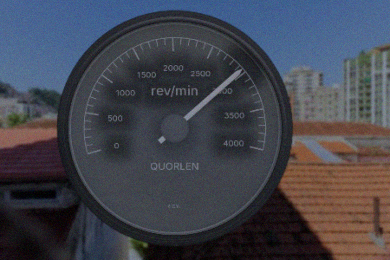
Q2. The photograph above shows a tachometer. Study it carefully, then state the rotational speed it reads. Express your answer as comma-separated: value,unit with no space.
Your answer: 2950,rpm
